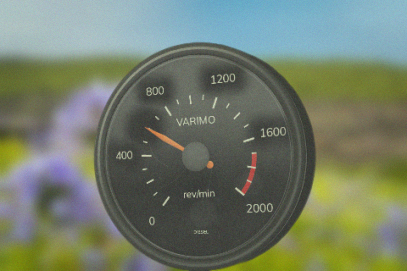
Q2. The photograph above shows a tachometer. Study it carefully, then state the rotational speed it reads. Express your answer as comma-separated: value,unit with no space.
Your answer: 600,rpm
